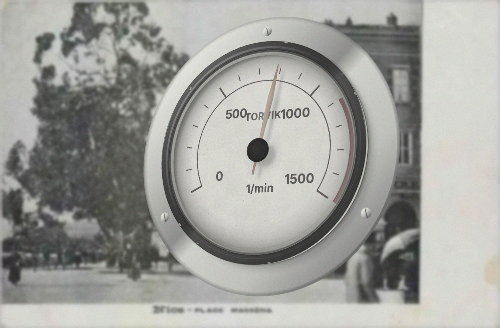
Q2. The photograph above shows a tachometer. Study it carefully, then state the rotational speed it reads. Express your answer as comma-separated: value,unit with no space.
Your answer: 800,rpm
